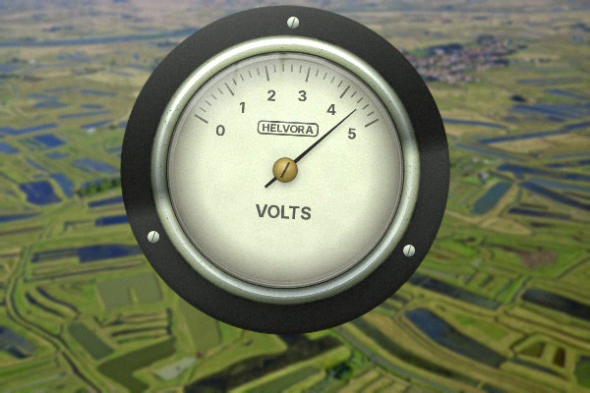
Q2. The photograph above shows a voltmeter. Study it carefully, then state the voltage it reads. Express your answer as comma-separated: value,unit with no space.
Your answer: 4.5,V
